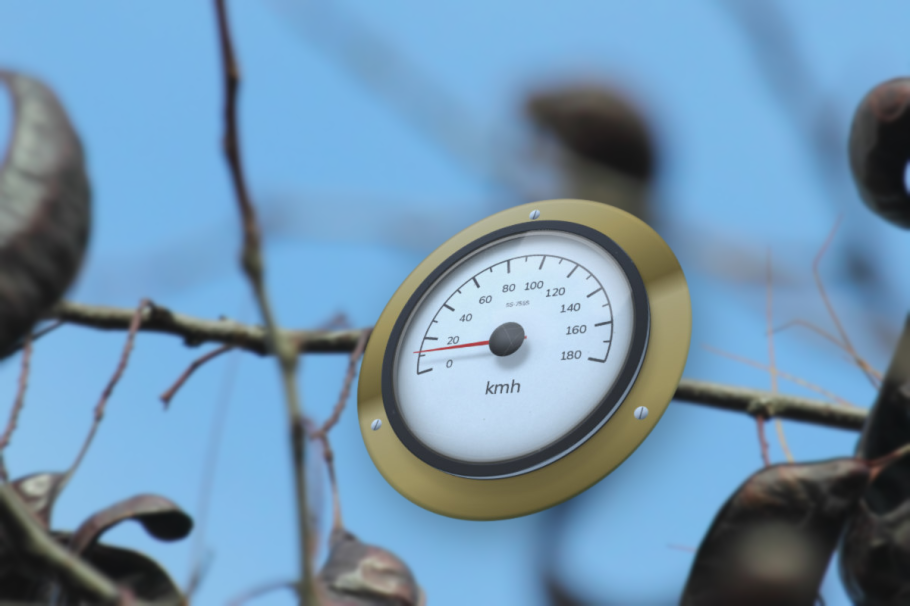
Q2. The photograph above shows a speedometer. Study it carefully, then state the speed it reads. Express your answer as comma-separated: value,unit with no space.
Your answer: 10,km/h
